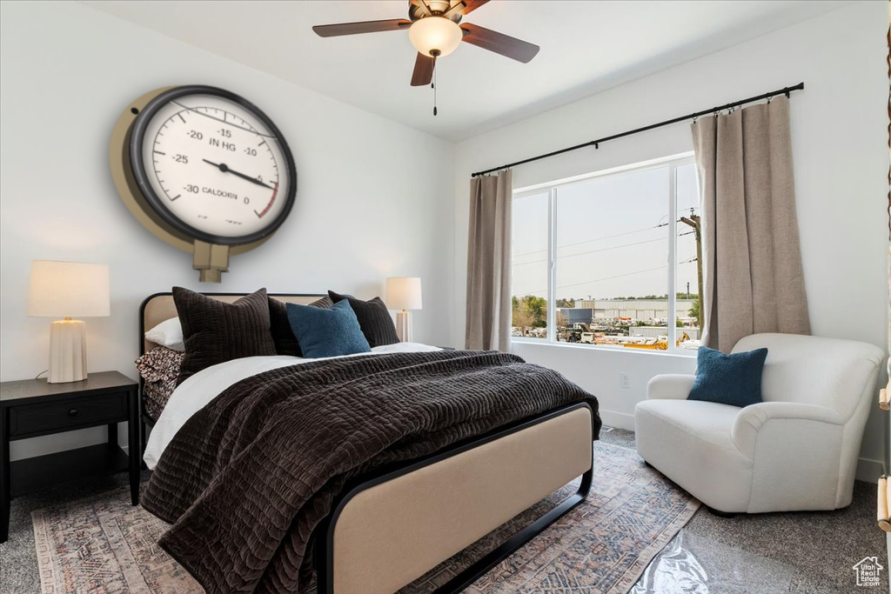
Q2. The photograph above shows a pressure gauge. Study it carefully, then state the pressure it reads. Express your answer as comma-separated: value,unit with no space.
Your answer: -4,inHg
